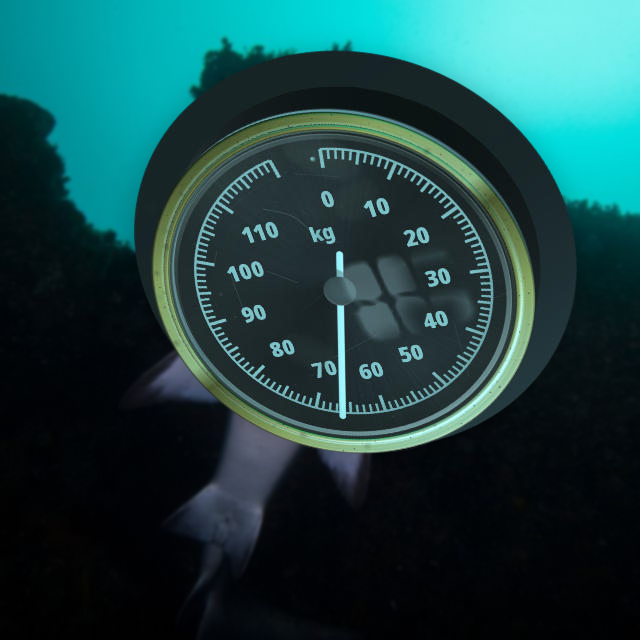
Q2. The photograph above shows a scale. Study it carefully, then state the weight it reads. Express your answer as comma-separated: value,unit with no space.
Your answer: 66,kg
